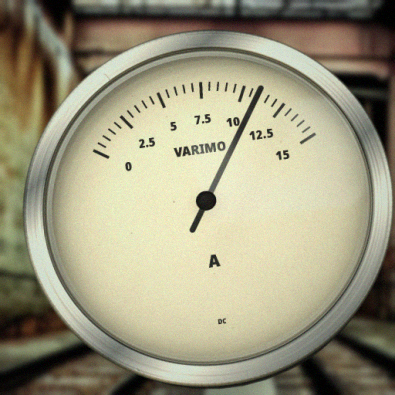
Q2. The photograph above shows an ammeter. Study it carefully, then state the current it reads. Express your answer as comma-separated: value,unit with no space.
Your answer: 11,A
